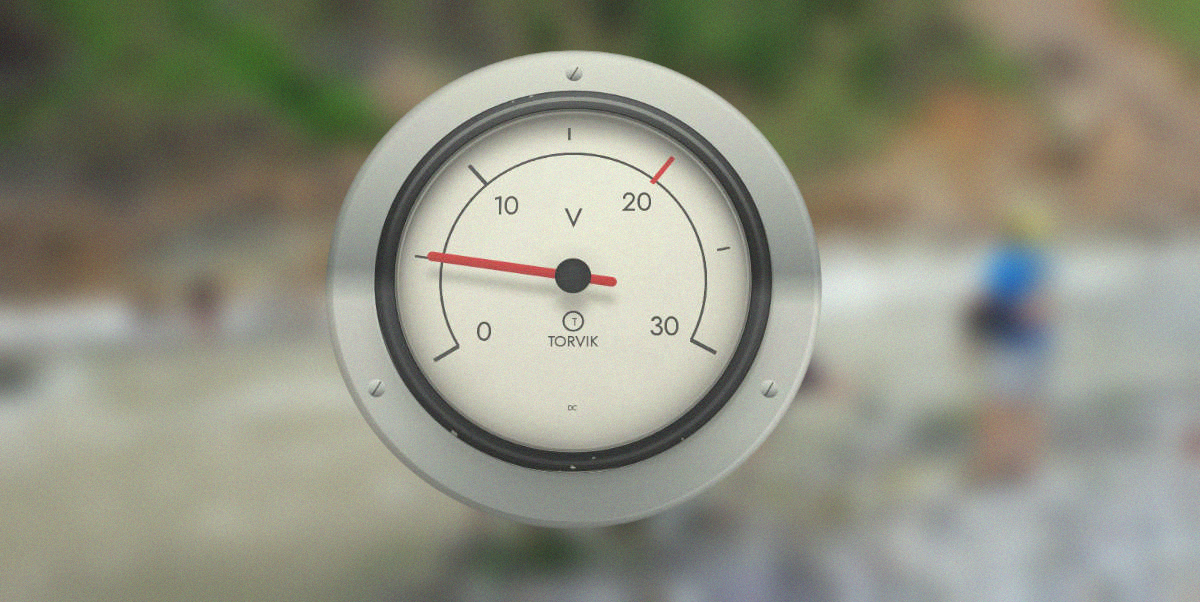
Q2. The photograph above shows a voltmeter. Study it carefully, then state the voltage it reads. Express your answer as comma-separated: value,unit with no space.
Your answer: 5,V
